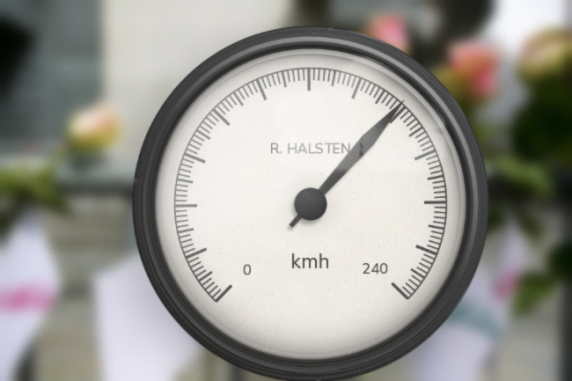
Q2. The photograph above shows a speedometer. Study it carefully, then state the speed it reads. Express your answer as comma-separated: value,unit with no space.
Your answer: 158,km/h
